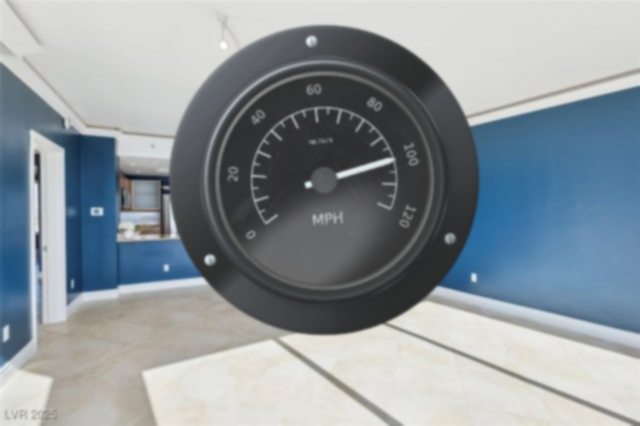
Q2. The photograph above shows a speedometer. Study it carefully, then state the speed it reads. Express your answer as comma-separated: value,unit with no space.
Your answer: 100,mph
